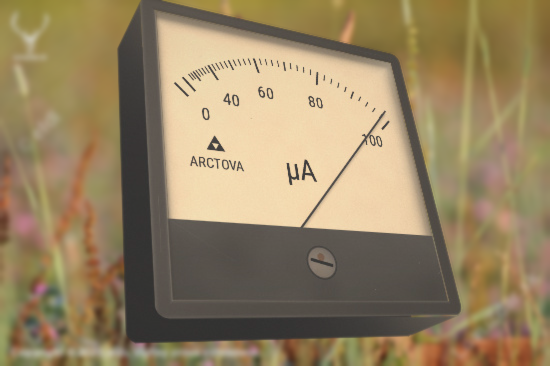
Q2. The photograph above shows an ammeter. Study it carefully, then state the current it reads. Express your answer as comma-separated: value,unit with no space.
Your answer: 98,µA
